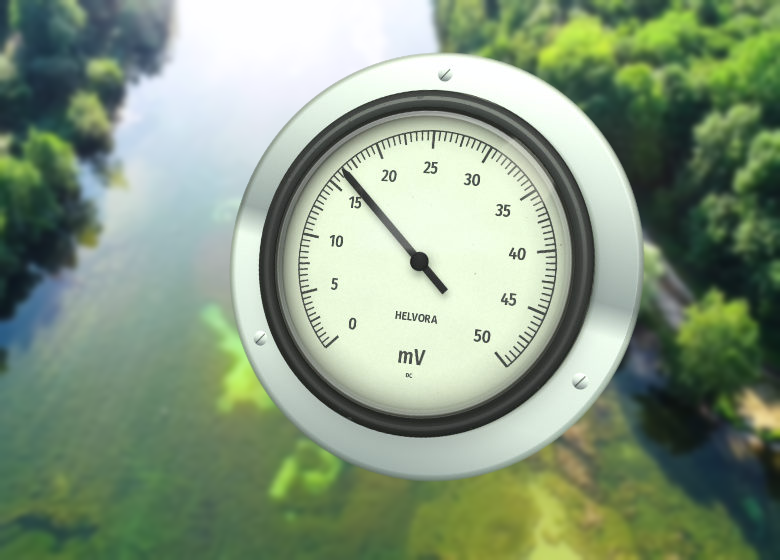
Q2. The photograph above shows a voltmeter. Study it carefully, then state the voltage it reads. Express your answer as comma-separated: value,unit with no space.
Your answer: 16.5,mV
